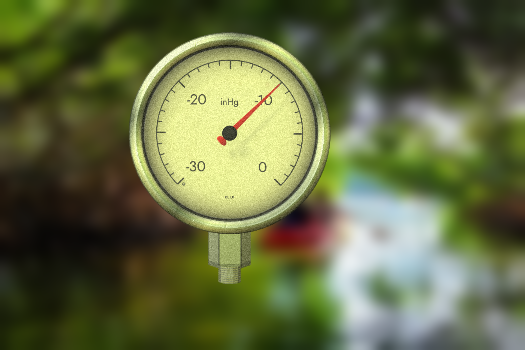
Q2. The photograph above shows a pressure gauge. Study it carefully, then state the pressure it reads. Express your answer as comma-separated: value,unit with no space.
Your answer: -10,inHg
